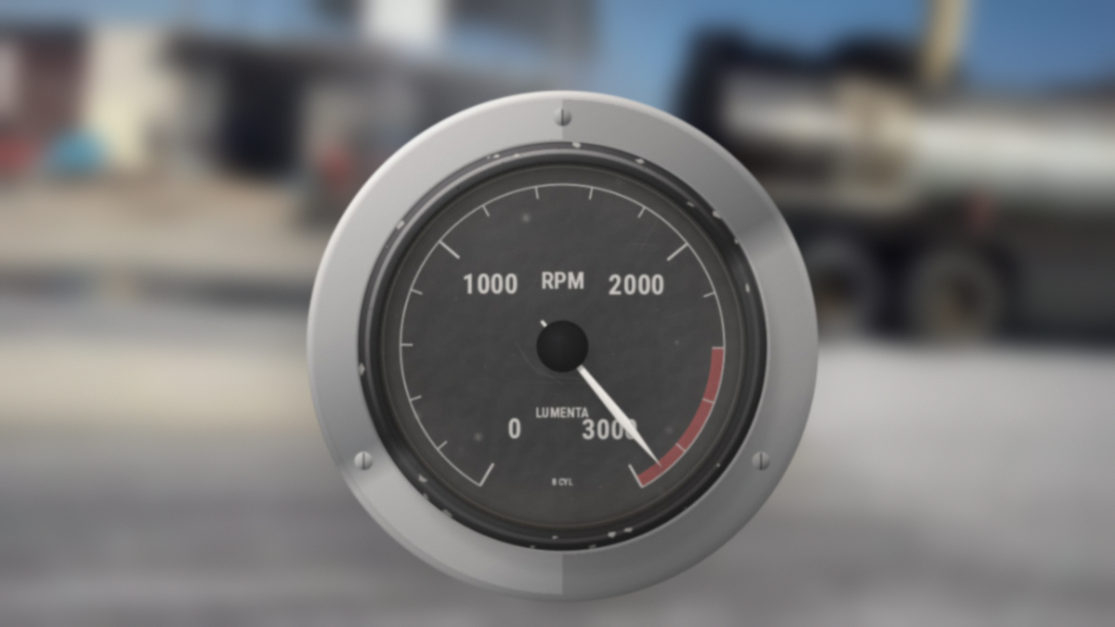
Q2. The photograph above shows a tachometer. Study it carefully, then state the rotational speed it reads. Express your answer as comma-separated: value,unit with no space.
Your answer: 2900,rpm
